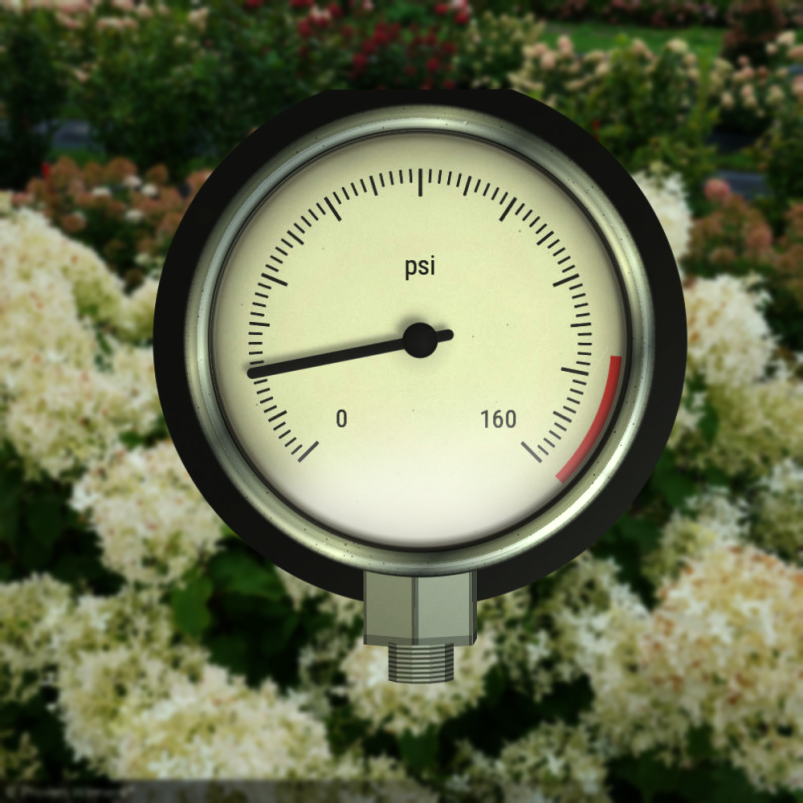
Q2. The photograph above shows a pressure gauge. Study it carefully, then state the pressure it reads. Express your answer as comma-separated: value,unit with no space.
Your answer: 20,psi
